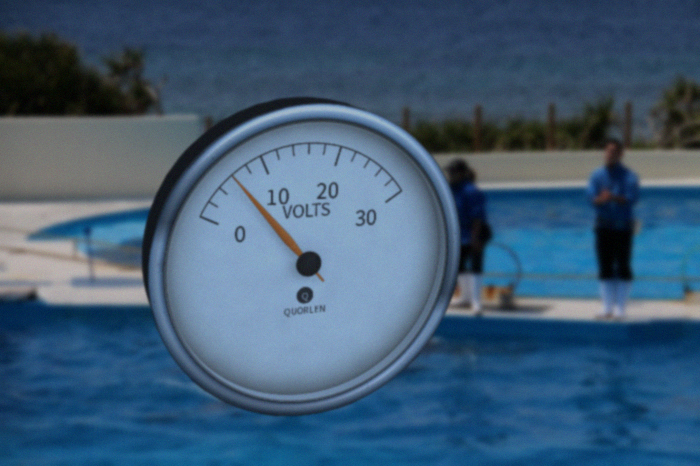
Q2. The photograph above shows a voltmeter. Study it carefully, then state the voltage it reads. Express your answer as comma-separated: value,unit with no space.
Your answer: 6,V
